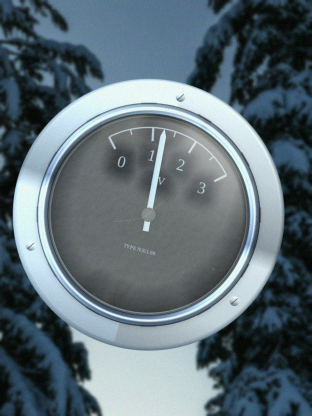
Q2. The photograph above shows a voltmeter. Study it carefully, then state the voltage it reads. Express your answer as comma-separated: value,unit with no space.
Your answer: 1.25,kV
